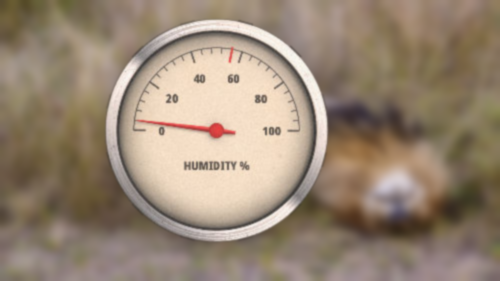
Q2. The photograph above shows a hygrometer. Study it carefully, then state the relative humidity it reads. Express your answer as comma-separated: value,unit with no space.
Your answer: 4,%
